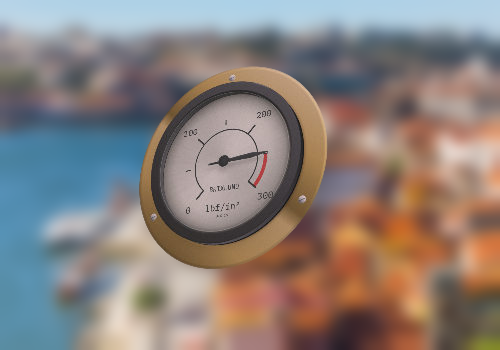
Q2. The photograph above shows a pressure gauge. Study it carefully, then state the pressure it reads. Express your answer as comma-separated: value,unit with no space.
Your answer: 250,psi
